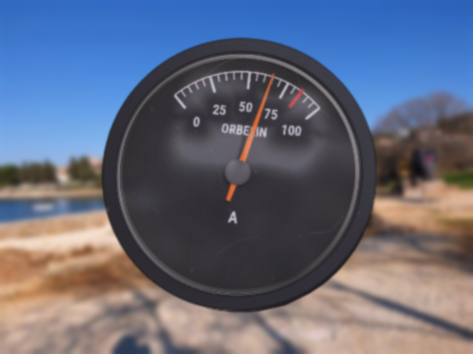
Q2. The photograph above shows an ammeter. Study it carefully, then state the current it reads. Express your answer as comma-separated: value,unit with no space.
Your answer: 65,A
